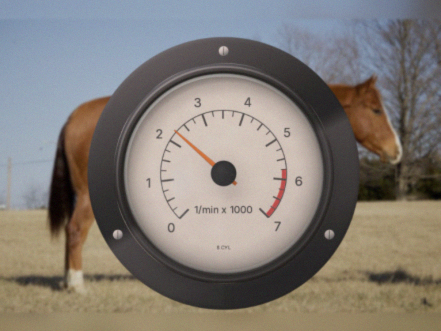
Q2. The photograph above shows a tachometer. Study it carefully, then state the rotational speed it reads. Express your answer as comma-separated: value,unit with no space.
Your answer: 2250,rpm
